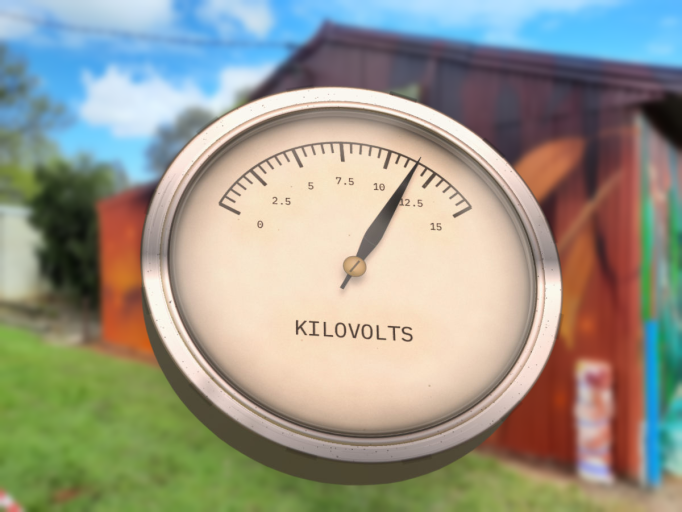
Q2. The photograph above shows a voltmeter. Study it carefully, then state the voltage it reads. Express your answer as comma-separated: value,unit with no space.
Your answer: 11.5,kV
